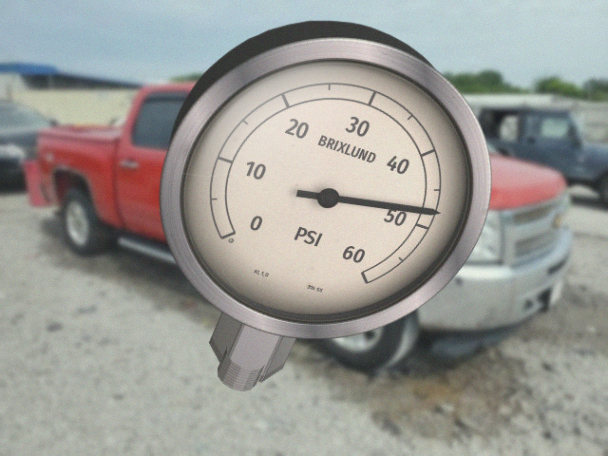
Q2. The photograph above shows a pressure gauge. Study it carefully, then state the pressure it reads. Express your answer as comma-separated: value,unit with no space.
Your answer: 47.5,psi
